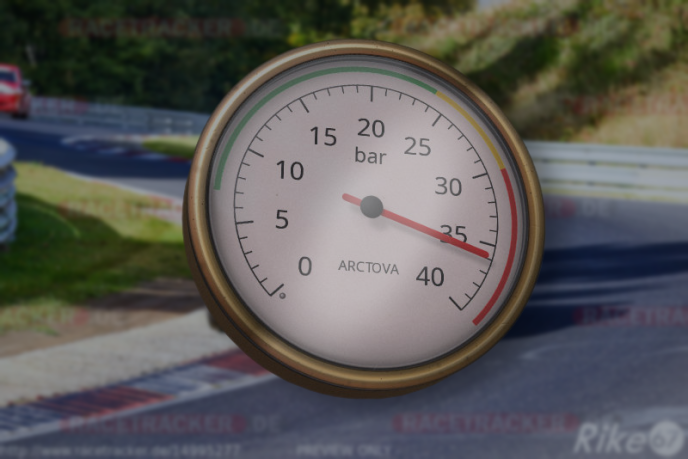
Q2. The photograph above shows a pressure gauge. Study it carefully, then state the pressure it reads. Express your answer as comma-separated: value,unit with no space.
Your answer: 36,bar
